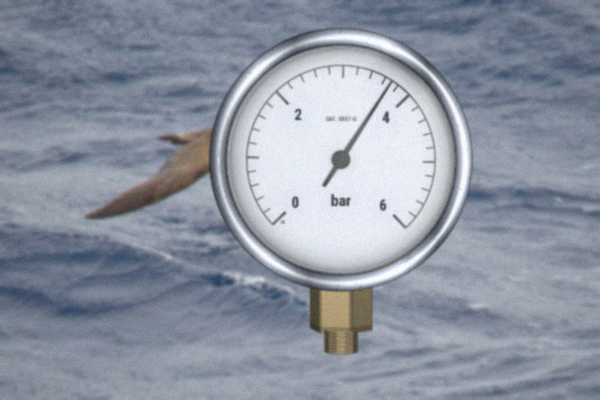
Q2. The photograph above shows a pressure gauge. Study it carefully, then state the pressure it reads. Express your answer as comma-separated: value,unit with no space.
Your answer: 3.7,bar
